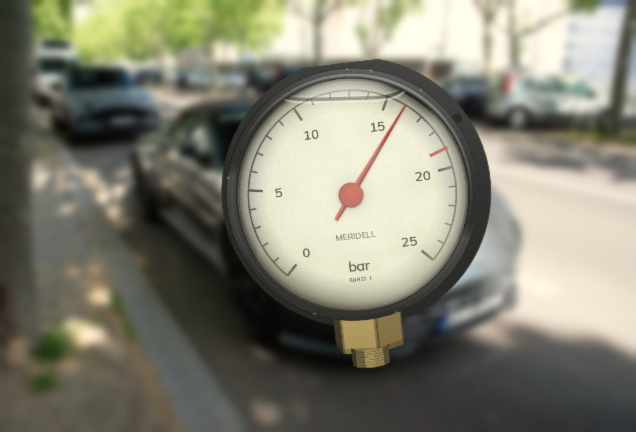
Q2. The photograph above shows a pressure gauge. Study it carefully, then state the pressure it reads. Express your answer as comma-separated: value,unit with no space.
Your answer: 16,bar
